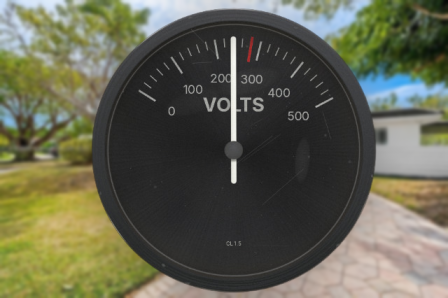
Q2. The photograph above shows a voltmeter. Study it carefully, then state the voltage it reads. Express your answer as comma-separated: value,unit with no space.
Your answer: 240,V
